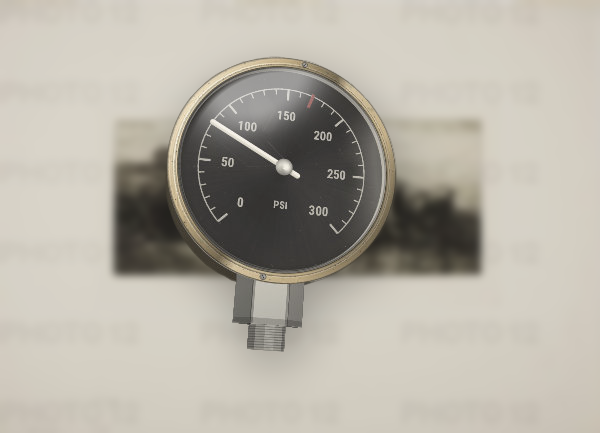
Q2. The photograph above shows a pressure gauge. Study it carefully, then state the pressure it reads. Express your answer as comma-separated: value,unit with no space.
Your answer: 80,psi
